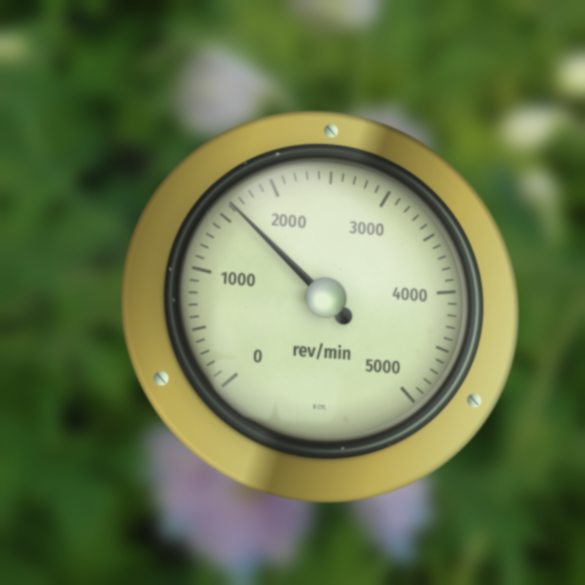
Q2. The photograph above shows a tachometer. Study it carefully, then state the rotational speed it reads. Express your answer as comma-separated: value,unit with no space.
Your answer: 1600,rpm
